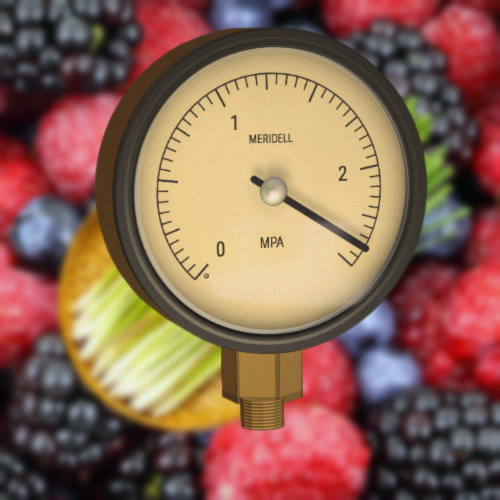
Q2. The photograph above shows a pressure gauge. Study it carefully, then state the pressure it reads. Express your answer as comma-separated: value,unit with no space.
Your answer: 2.4,MPa
